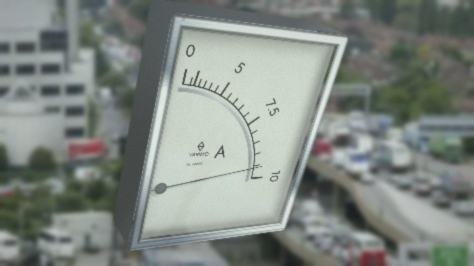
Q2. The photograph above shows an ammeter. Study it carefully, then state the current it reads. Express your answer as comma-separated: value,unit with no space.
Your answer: 9.5,A
